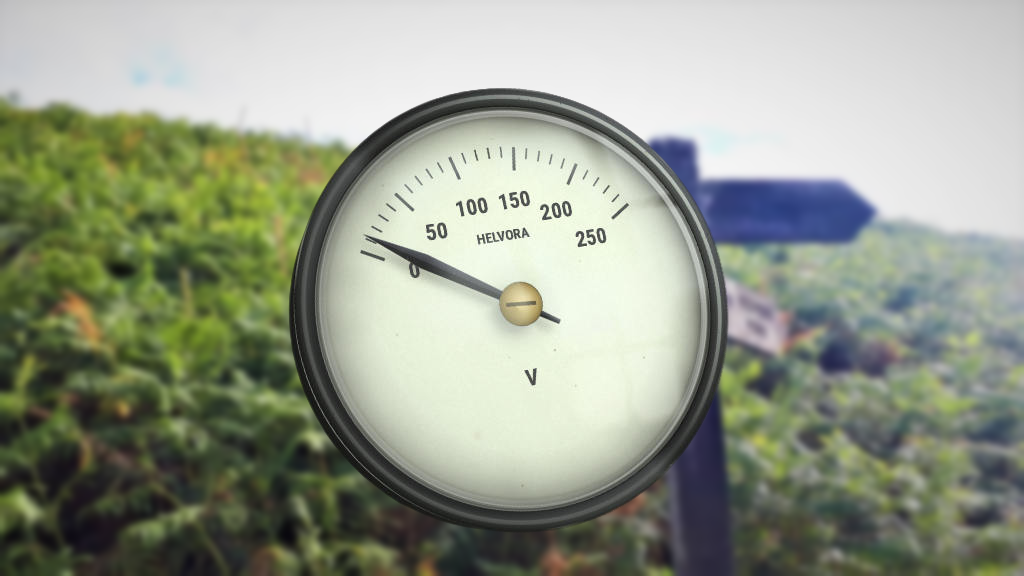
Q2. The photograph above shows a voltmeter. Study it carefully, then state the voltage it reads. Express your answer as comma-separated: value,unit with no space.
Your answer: 10,V
